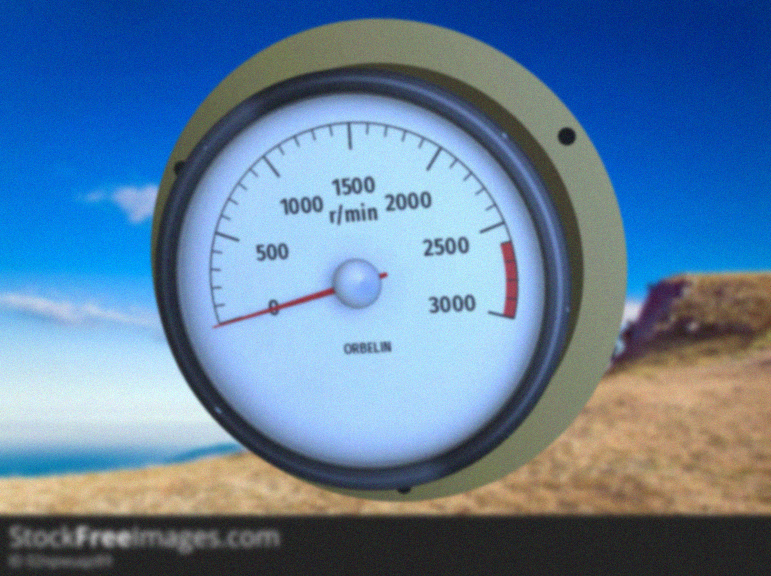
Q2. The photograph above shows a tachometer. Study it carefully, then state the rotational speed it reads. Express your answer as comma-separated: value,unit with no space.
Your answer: 0,rpm
